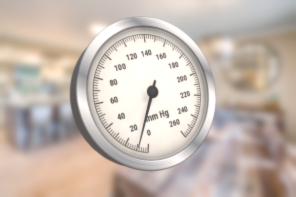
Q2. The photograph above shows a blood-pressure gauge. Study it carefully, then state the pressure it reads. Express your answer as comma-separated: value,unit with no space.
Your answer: 10,mmHg
